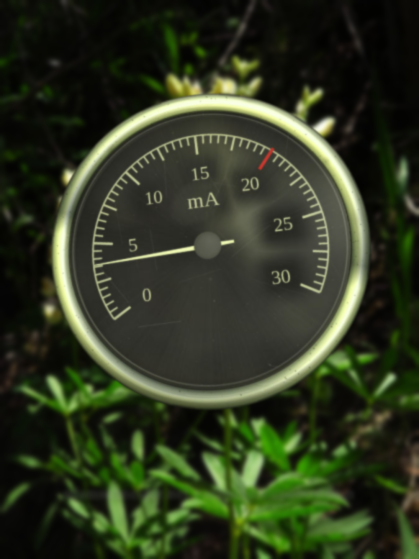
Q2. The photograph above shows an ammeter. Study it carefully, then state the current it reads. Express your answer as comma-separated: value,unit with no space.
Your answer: 3.5,mA
